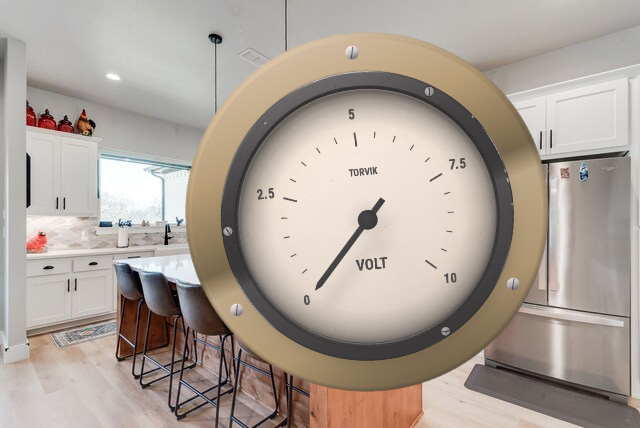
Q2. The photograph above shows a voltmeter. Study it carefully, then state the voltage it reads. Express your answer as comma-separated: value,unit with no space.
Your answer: 0,V
